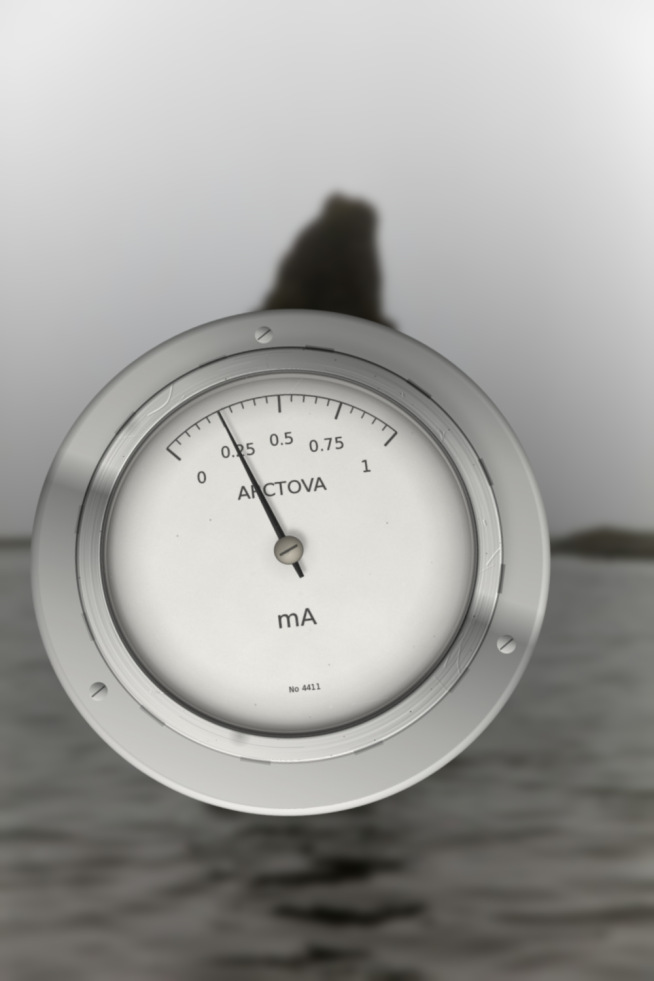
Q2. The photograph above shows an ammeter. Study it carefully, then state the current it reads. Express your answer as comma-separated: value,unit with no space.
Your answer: 0.25,mA
